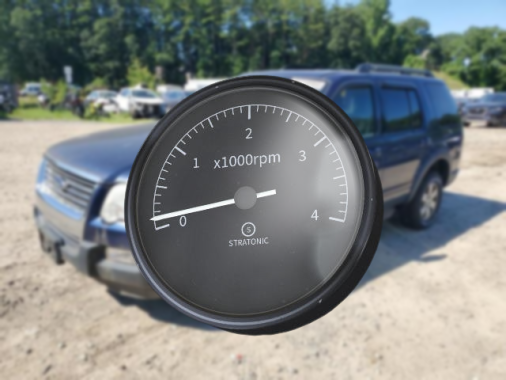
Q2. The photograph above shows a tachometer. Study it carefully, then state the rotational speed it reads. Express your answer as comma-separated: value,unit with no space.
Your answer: 100,rpm
